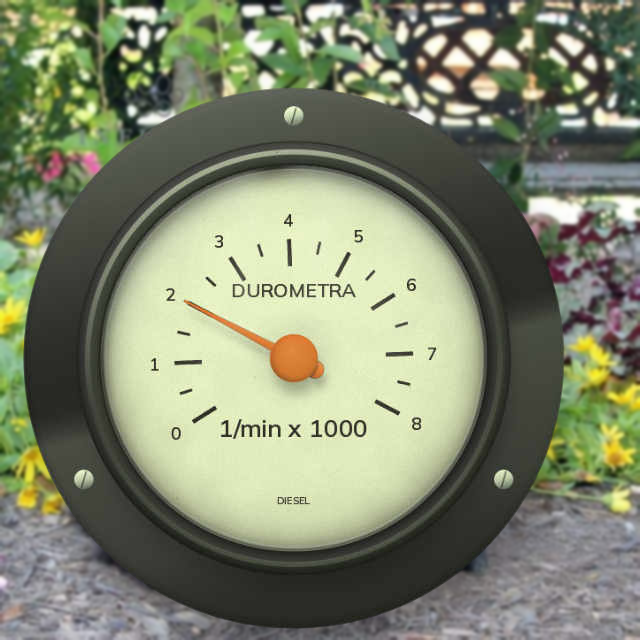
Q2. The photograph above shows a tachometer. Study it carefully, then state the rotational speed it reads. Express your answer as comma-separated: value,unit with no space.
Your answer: 2000,rpm
